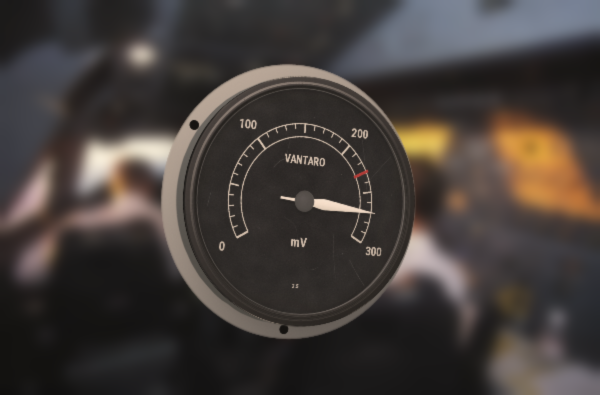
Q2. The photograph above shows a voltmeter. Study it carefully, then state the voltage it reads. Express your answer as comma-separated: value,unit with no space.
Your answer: 270,mV
